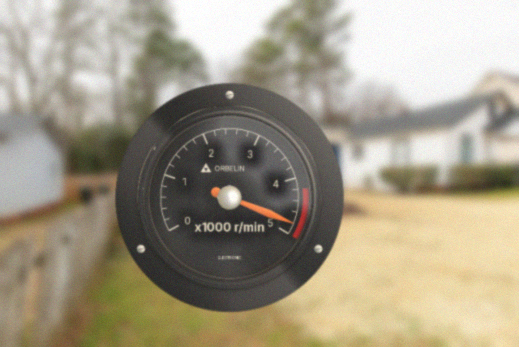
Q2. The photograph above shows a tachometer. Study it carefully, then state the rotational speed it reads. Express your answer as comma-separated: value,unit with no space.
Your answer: 4800,rpm
